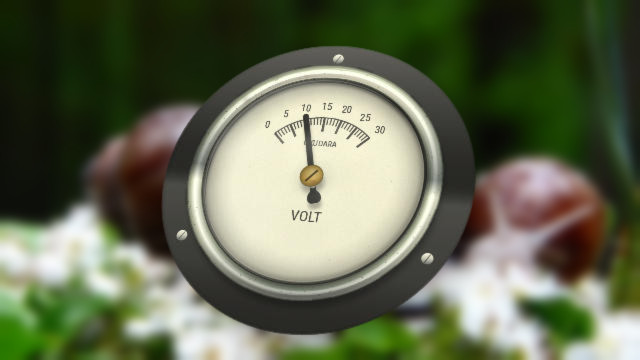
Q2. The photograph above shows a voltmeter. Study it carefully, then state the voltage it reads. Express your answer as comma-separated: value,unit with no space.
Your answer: 10,V
